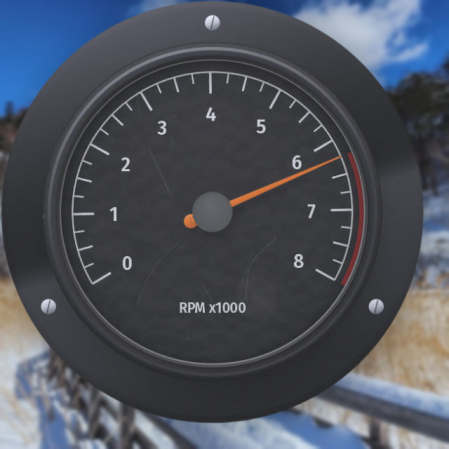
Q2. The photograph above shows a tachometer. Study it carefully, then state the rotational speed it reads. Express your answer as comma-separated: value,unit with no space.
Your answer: 6250,rpm
